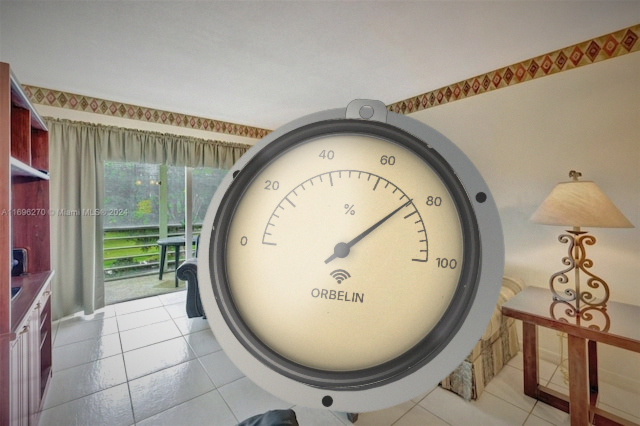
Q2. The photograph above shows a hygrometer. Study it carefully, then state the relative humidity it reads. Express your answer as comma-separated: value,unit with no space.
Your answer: 76,%
